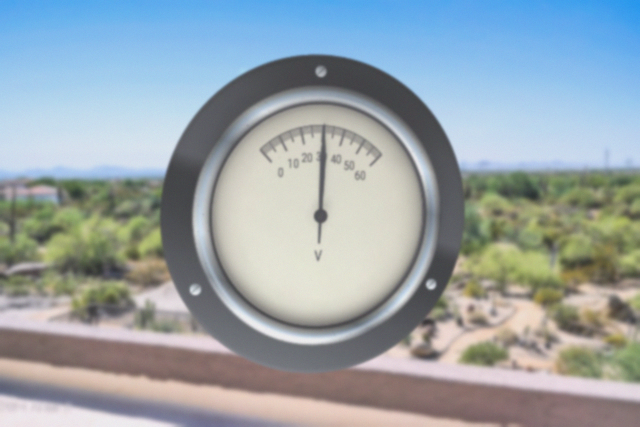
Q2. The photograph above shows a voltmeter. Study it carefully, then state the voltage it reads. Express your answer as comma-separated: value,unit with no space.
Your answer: 30,V
